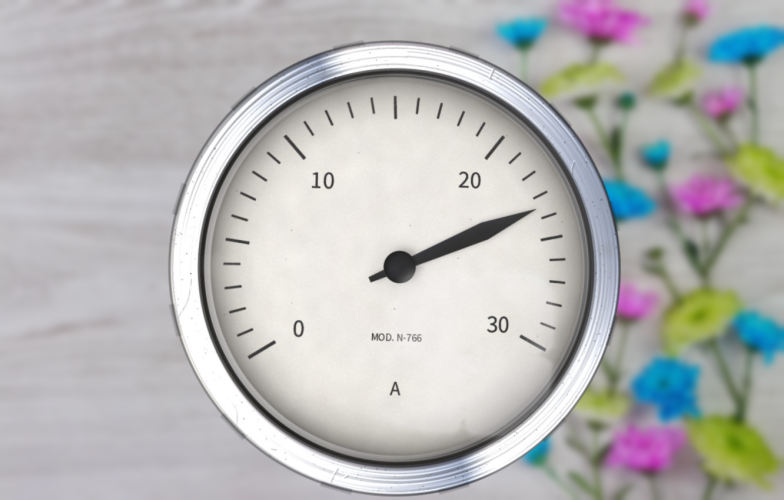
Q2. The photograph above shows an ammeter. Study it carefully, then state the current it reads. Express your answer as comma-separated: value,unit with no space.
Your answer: 23.5,A
